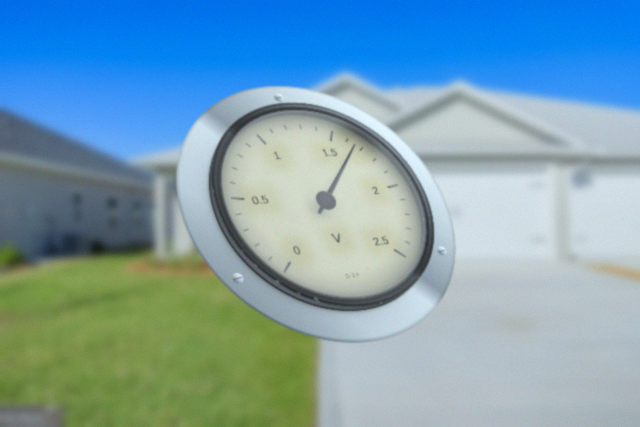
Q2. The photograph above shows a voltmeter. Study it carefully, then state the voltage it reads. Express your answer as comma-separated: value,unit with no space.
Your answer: 1.65,V
